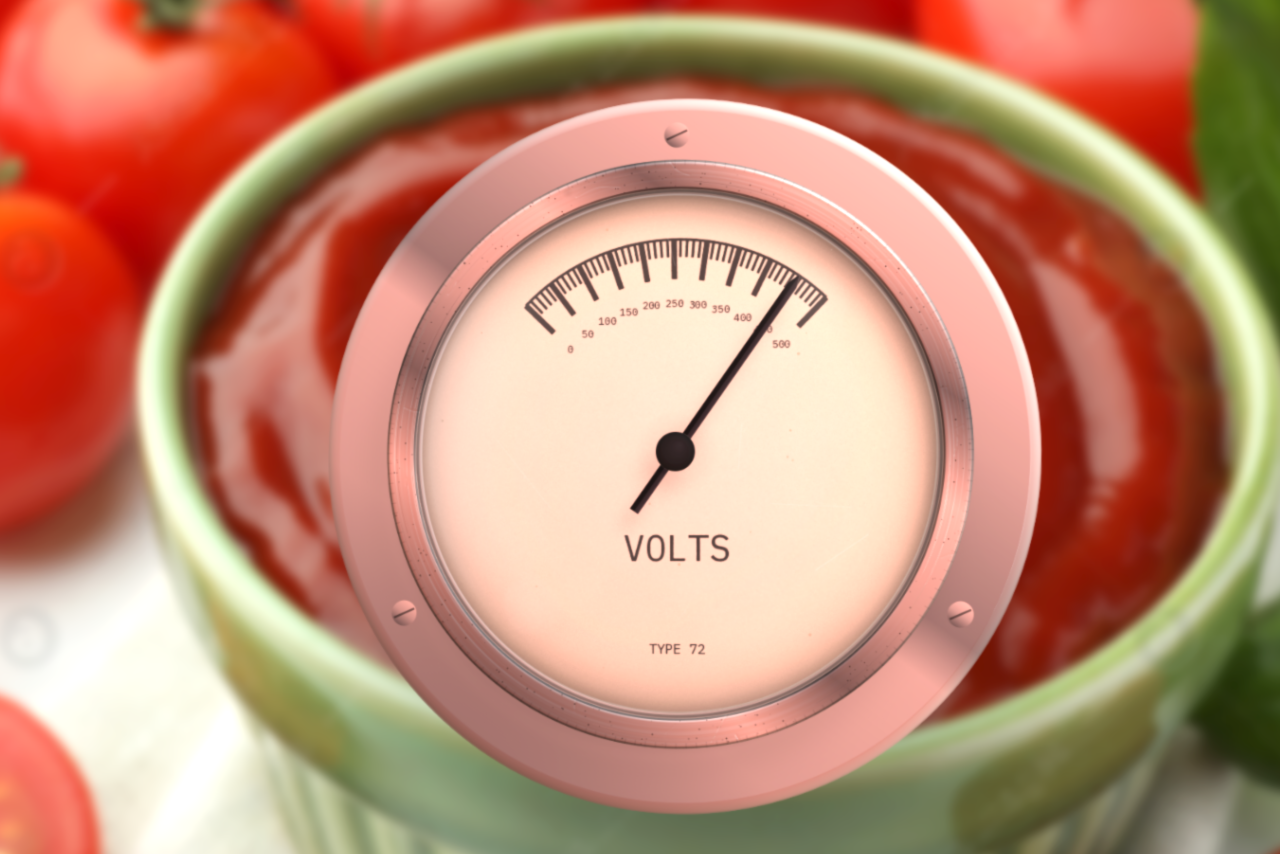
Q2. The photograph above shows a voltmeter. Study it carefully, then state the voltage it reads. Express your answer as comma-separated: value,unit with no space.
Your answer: 450,V
